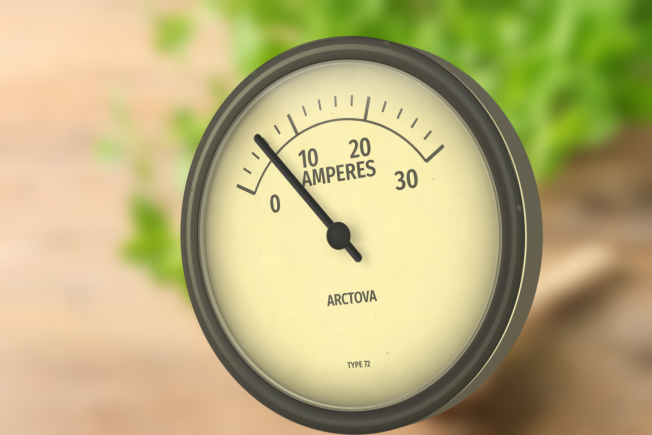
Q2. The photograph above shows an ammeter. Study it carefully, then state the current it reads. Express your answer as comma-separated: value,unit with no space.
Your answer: 6,A
